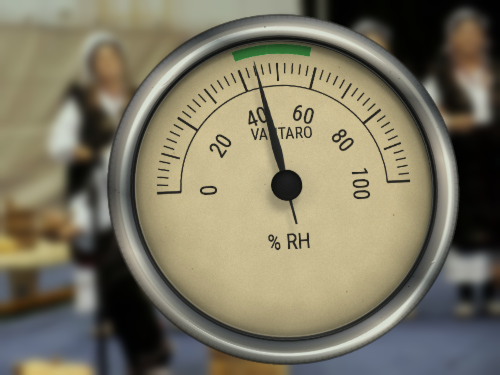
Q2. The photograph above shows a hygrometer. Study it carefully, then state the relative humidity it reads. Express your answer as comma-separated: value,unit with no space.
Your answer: 44,%
